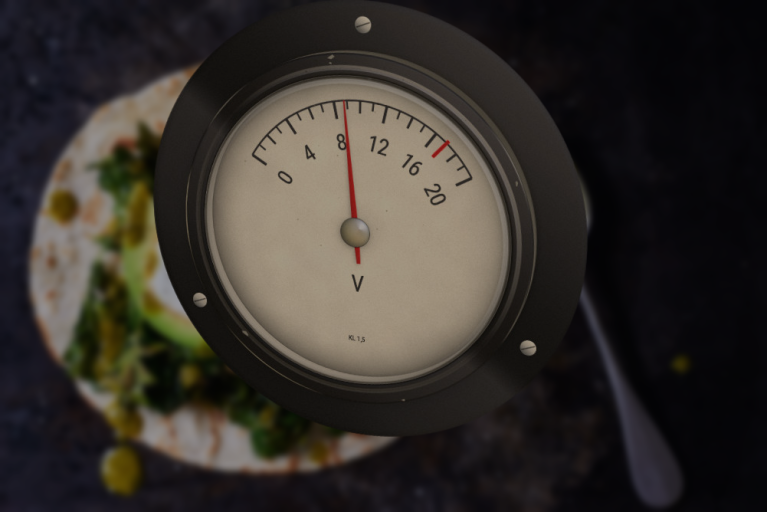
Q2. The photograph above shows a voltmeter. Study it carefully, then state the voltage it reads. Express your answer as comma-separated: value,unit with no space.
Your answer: 9,V
